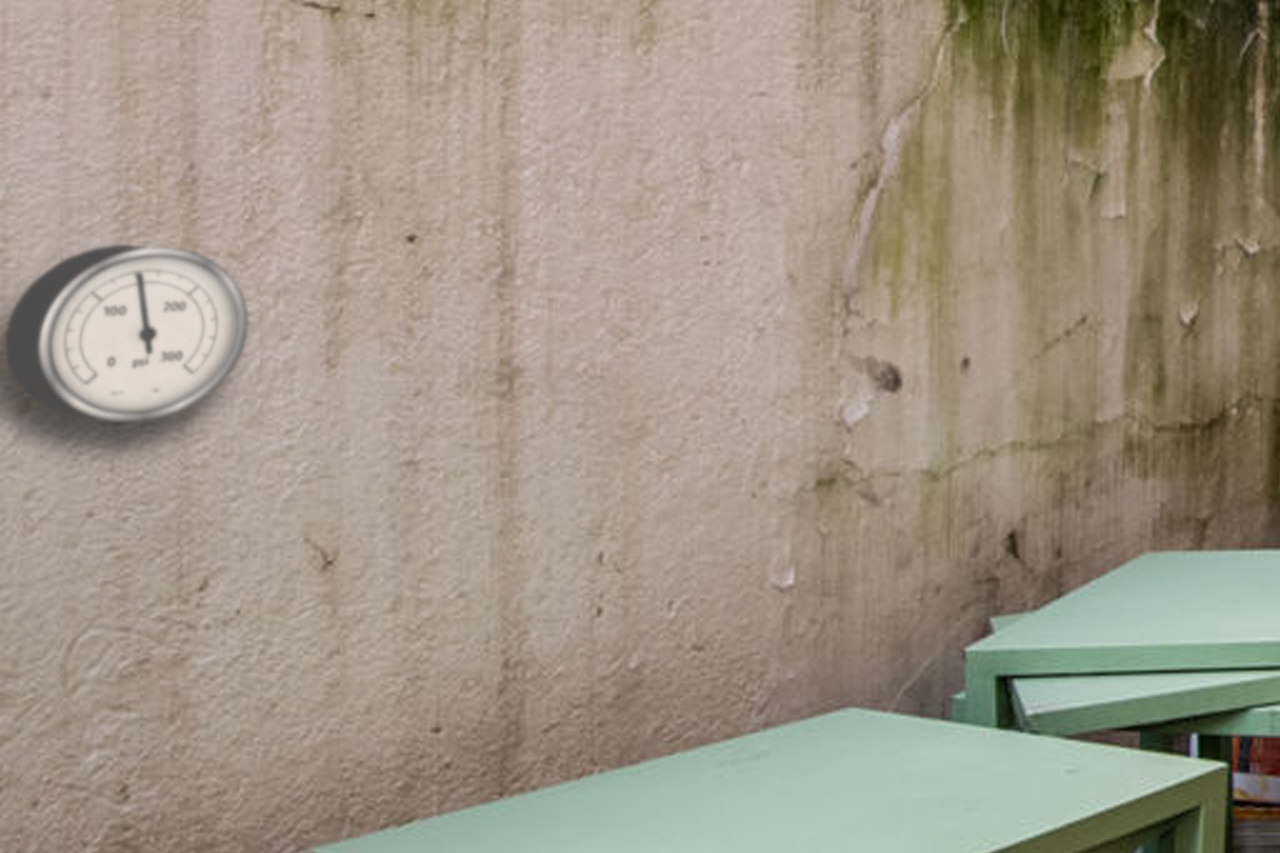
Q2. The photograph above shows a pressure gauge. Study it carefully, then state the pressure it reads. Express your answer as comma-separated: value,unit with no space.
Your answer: 140,psi
